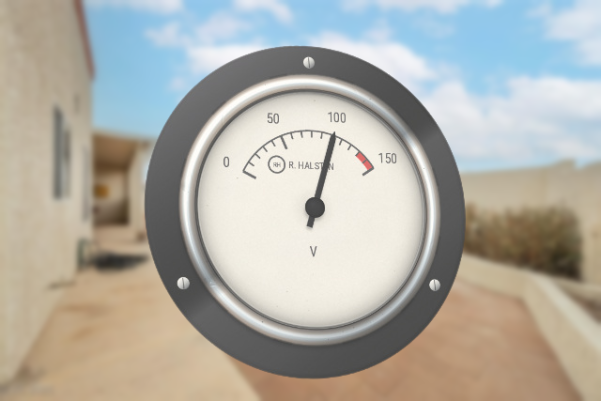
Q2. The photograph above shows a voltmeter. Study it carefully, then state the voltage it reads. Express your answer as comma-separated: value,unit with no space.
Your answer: 100,V
